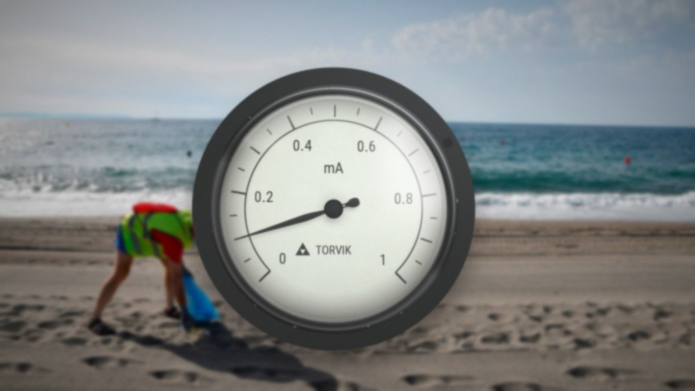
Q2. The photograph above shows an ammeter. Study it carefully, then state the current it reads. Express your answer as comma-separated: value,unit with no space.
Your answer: 0.1,mA
